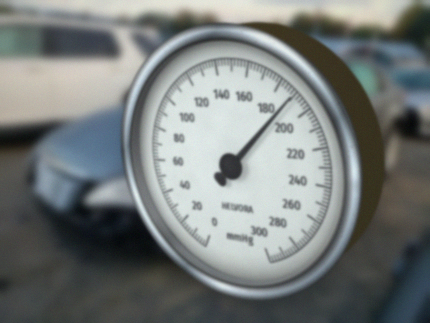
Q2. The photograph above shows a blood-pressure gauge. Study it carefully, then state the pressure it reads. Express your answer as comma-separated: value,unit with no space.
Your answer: 190,mmHg
